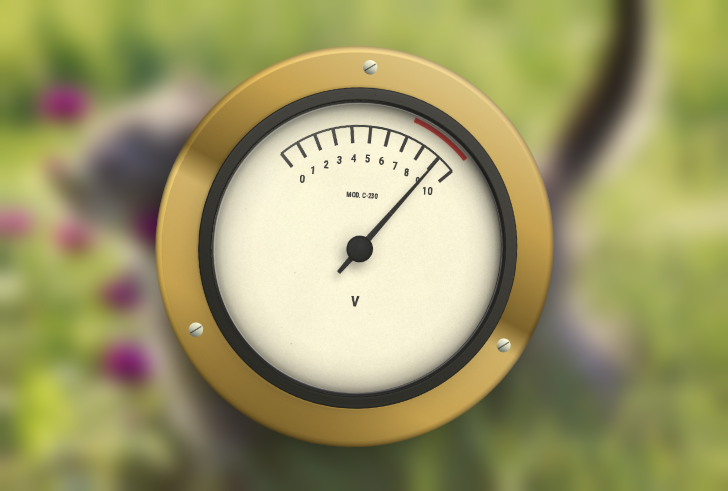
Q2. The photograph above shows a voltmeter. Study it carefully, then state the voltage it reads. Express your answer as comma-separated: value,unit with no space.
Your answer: 9,V
